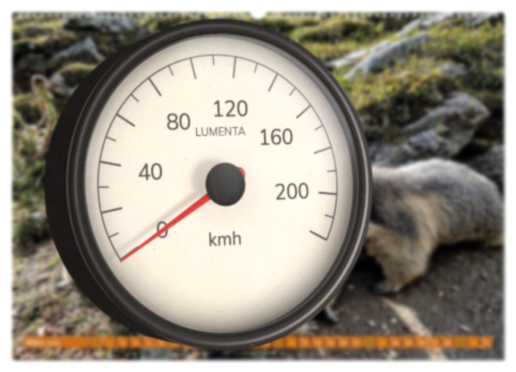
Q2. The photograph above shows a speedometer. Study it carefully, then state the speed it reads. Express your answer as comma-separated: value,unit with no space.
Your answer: 0,km/h
